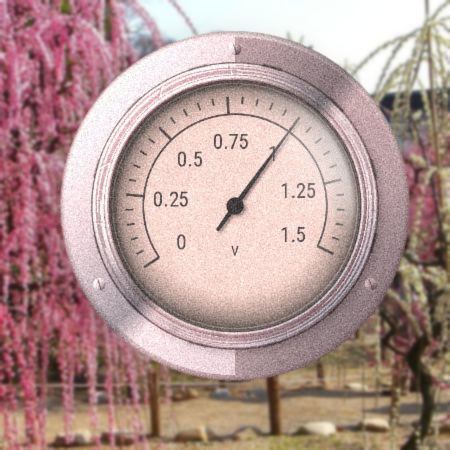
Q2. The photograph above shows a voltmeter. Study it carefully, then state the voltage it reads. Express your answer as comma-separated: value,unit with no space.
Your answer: 1,V
